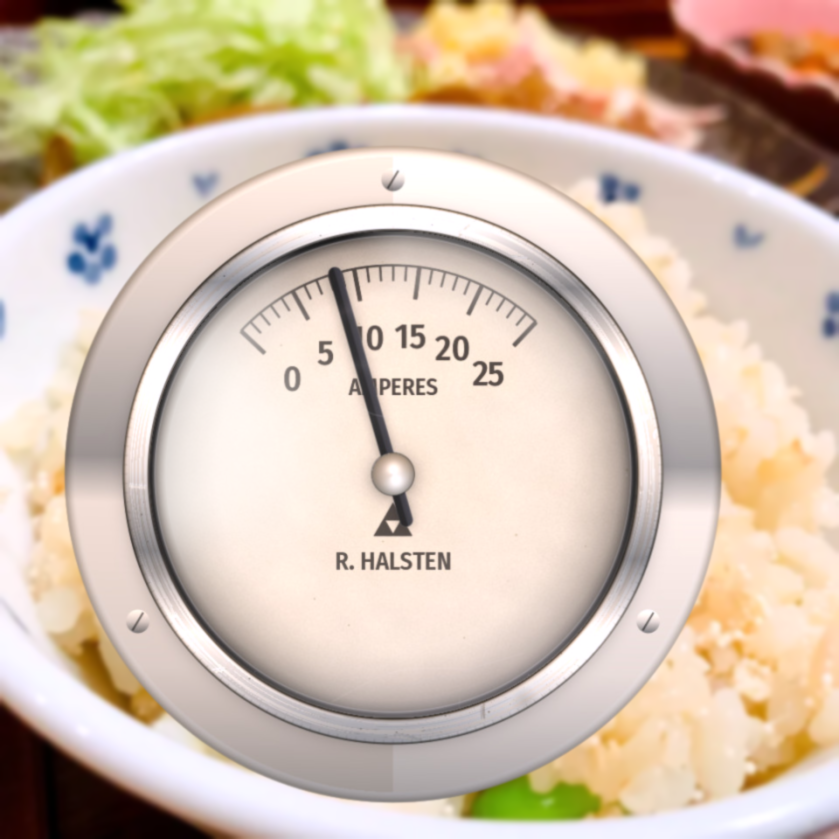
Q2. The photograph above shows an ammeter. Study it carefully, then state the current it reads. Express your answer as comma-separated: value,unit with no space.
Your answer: 8.5,A
